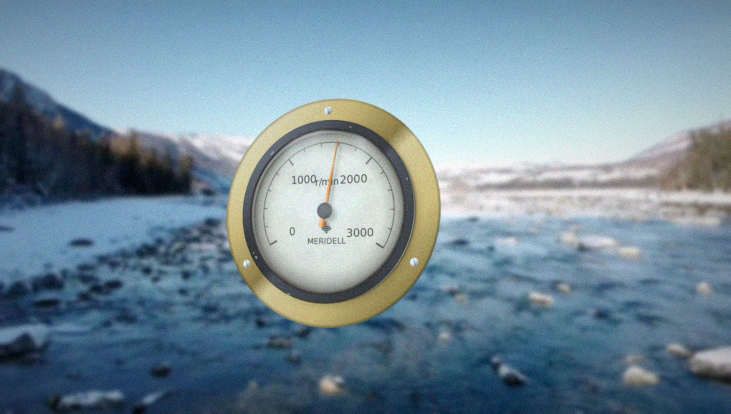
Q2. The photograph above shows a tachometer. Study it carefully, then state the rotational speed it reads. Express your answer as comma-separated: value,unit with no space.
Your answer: 1600,rpm
